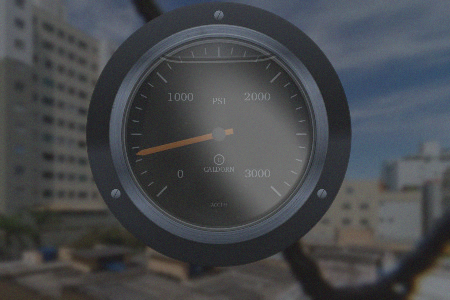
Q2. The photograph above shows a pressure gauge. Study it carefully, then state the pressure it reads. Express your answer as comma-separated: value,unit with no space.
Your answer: 350,psi
